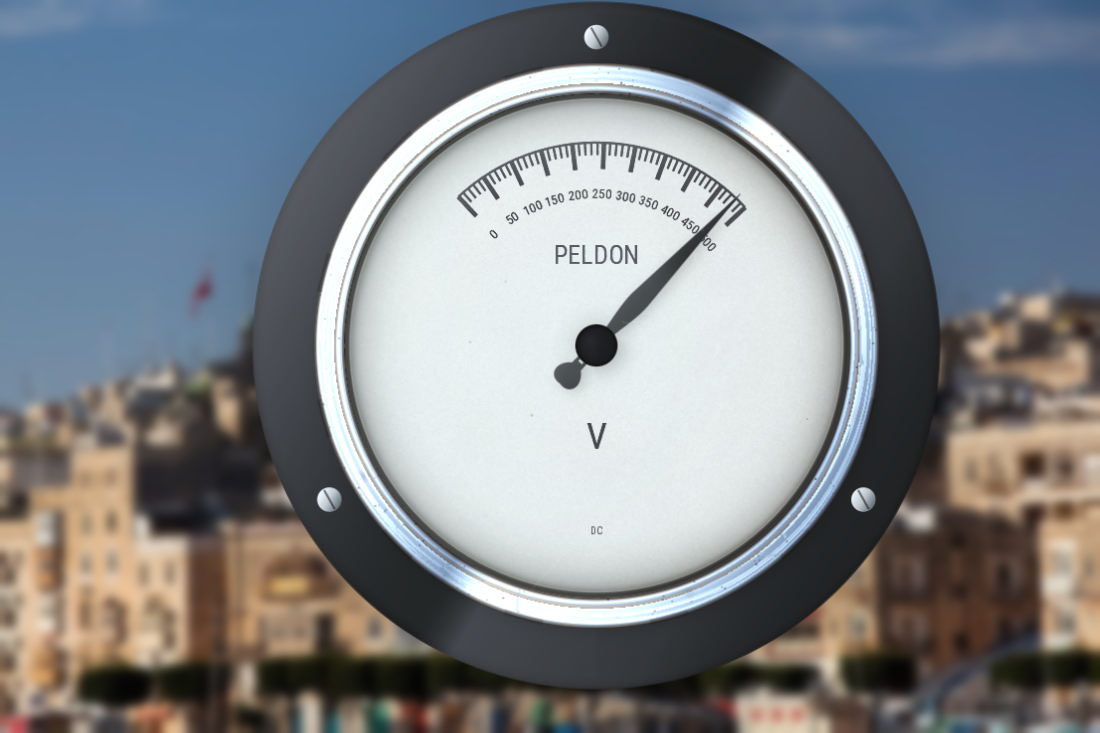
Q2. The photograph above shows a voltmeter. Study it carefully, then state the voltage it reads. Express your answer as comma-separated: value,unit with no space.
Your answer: 480,V
